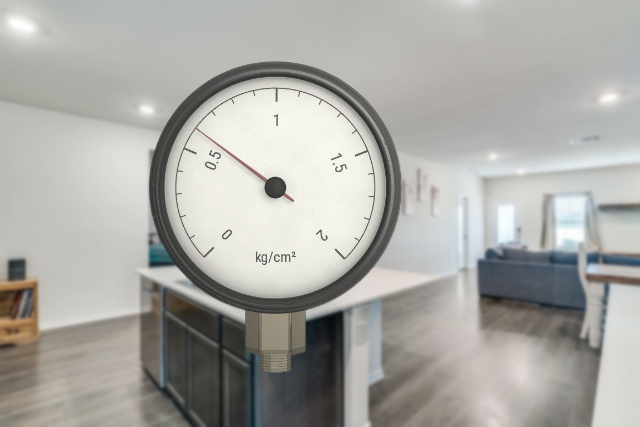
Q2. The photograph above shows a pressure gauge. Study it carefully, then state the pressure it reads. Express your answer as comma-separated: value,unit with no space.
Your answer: 0.6,kg/cm²
